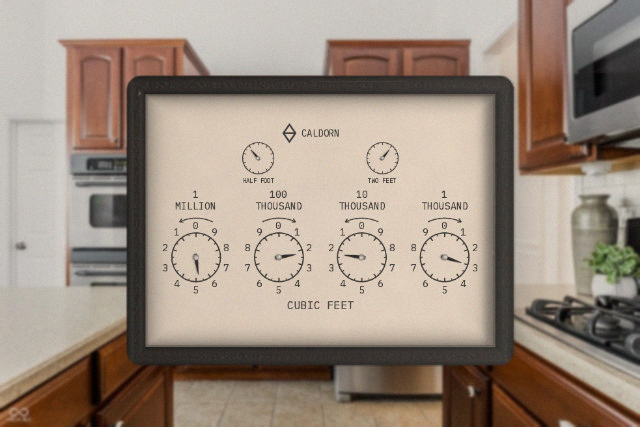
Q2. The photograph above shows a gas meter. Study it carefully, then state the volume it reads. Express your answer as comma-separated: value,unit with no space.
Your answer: 522300,ft³
